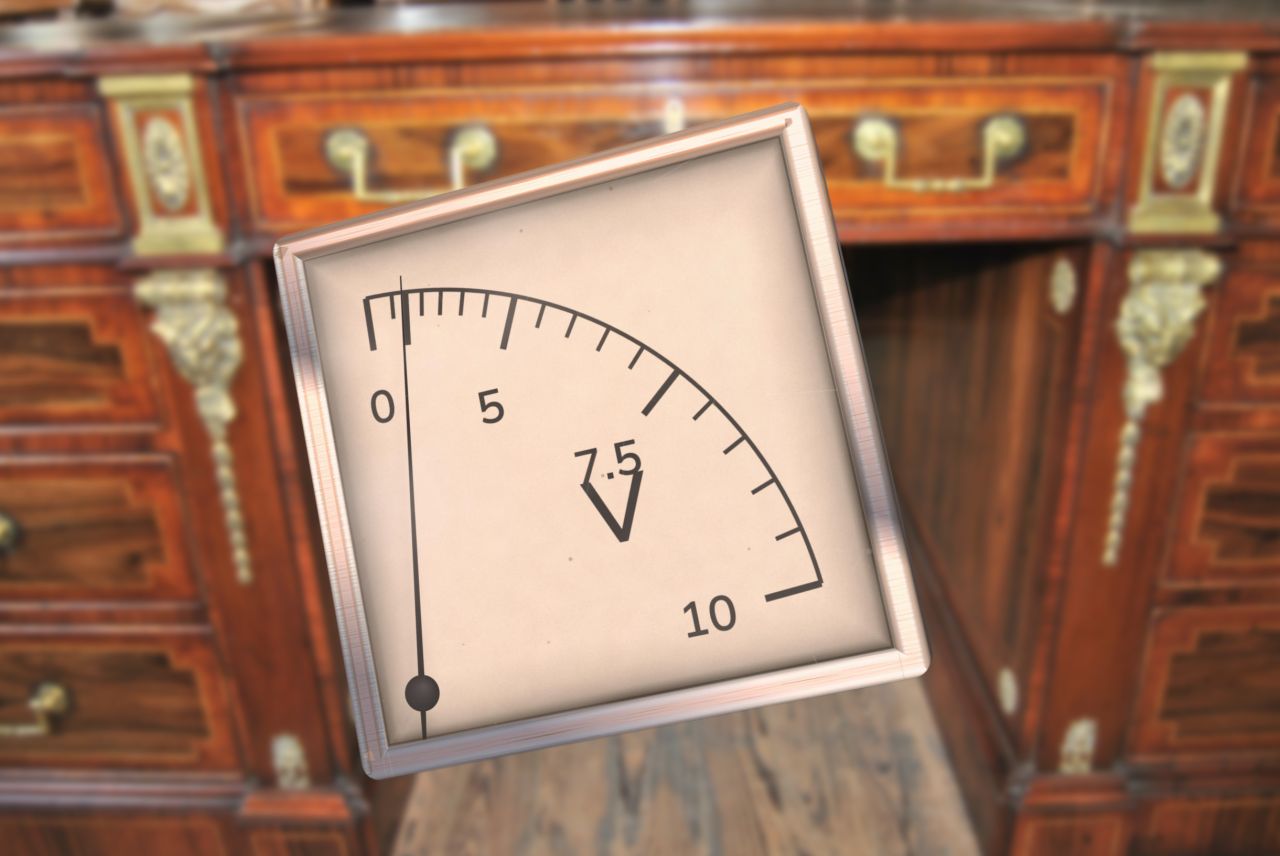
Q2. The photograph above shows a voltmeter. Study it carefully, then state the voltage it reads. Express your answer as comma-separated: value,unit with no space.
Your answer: 2.5,V
